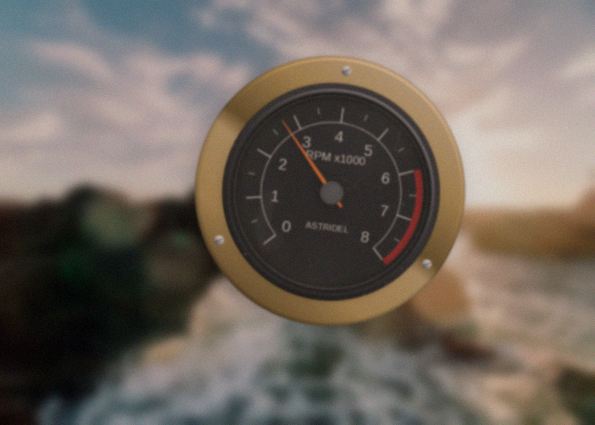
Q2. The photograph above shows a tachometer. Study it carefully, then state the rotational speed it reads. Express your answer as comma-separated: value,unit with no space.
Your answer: 2750,rpm
